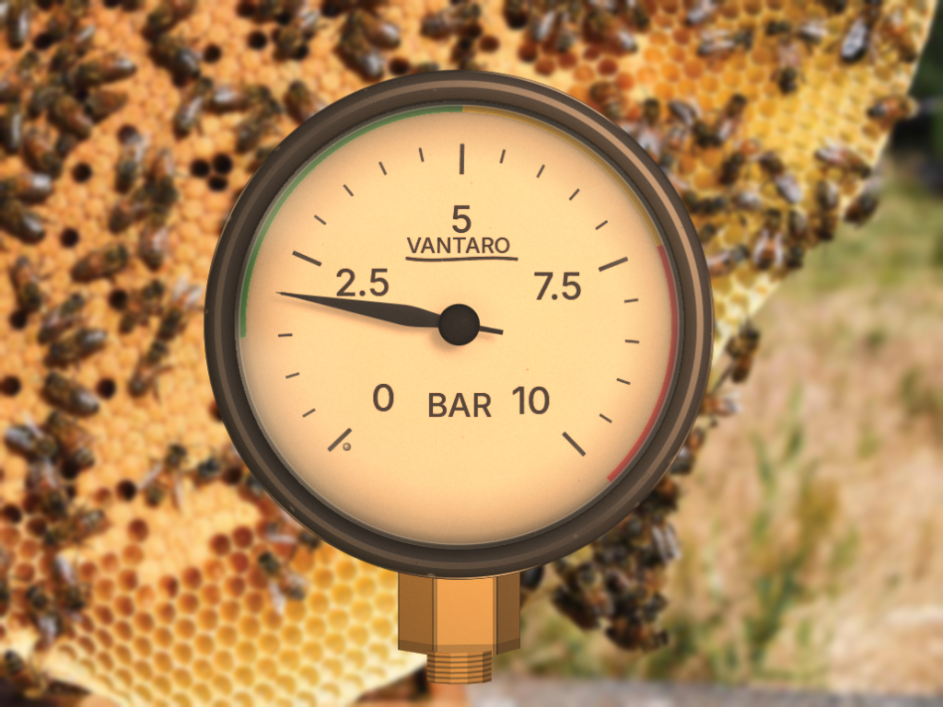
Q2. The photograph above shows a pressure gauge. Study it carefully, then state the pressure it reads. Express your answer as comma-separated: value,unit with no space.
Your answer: 2,bar
